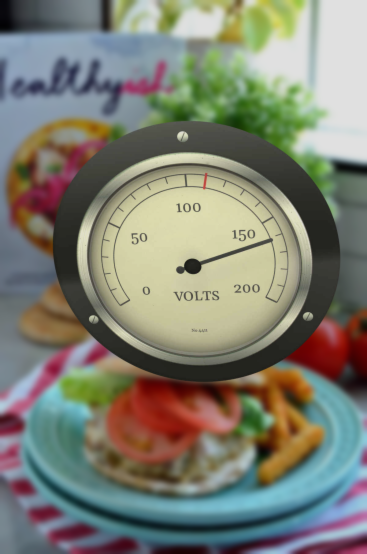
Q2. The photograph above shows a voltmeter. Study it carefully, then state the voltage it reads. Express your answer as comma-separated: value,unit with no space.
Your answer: 160,V
